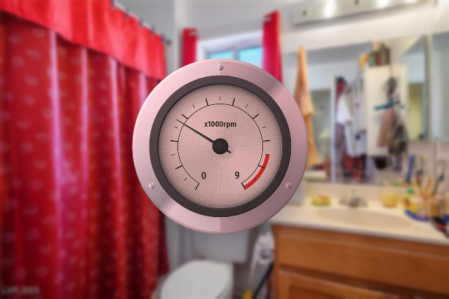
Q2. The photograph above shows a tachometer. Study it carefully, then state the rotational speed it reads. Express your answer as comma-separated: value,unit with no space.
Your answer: 2750,rpm
